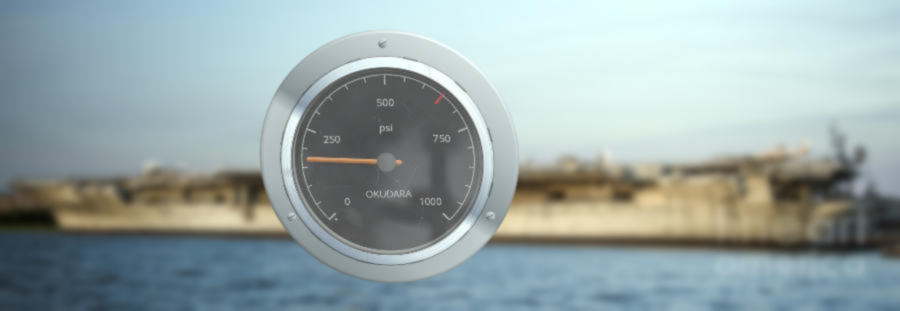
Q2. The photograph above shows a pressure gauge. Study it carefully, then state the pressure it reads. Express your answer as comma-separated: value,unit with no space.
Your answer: 175,psi
